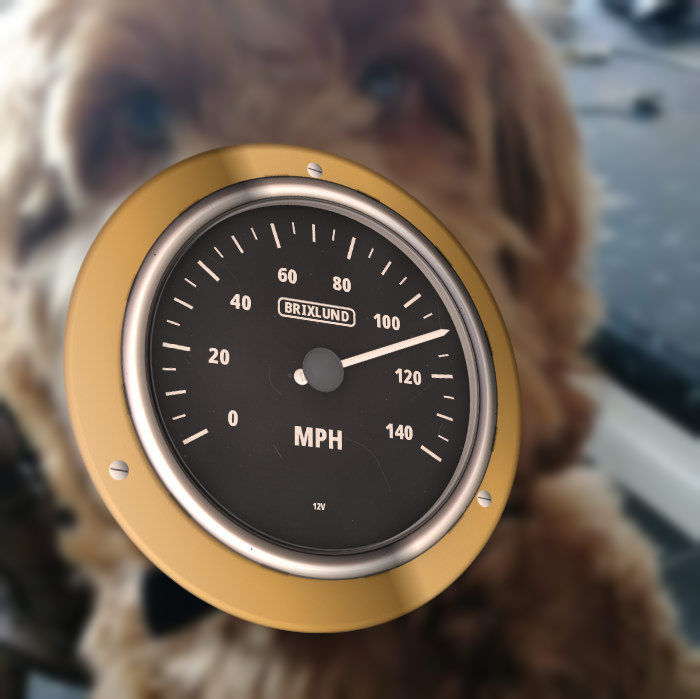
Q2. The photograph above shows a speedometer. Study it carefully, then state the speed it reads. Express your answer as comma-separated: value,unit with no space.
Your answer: 110,mph
